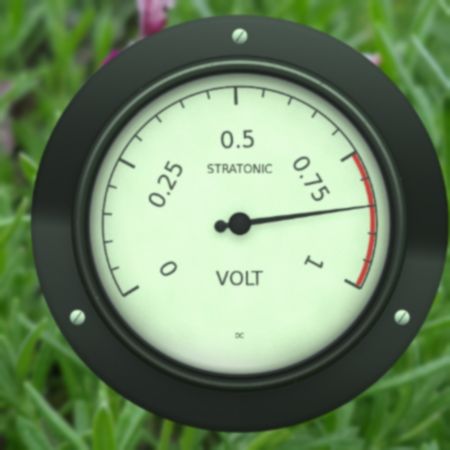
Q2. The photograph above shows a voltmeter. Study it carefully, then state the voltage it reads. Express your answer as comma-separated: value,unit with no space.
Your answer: 0.85,V
